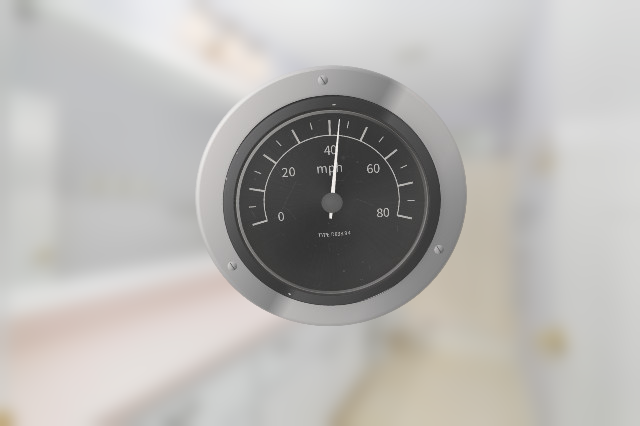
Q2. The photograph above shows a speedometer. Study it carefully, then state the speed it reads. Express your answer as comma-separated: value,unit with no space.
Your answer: 42.5,mph
